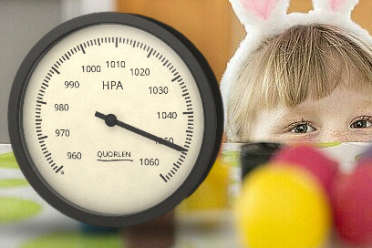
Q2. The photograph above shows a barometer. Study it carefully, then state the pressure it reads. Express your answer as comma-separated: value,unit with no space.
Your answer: 1050,hPa
